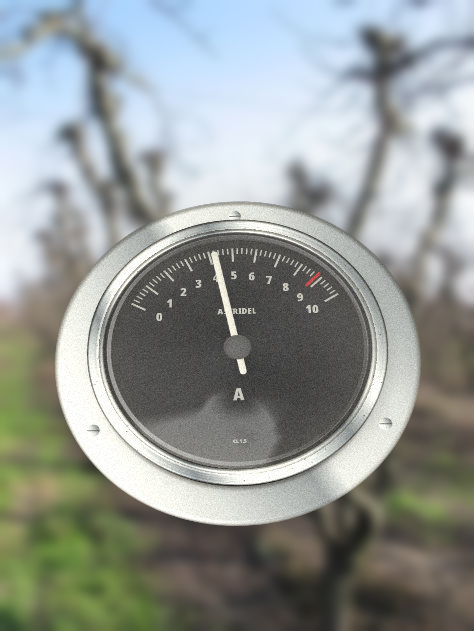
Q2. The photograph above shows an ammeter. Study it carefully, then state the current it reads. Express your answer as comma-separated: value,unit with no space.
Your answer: 4.2,A
